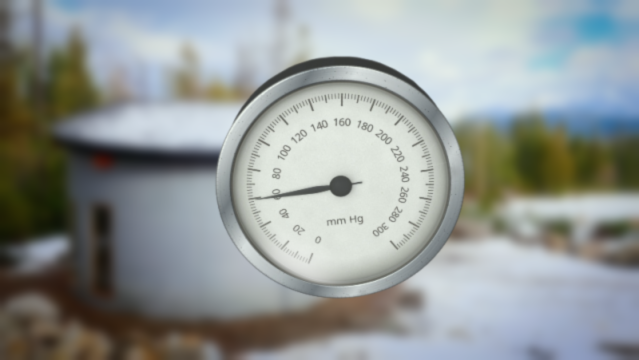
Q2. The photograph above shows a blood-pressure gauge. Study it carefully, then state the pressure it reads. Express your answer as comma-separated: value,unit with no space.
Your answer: 60,mmHg
